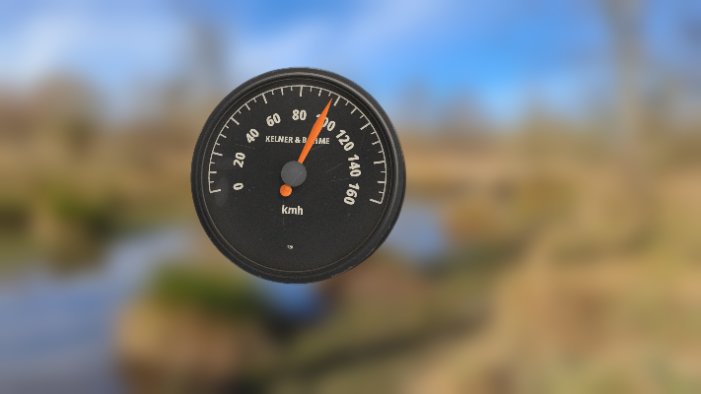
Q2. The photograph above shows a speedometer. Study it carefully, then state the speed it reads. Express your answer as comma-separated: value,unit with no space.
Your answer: 97.5,km/h
